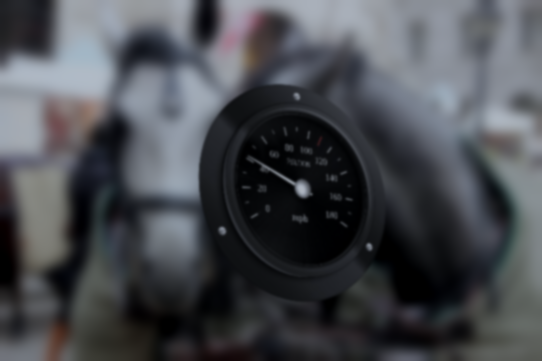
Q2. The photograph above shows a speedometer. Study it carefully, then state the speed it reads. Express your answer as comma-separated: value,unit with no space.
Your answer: 40,mph
